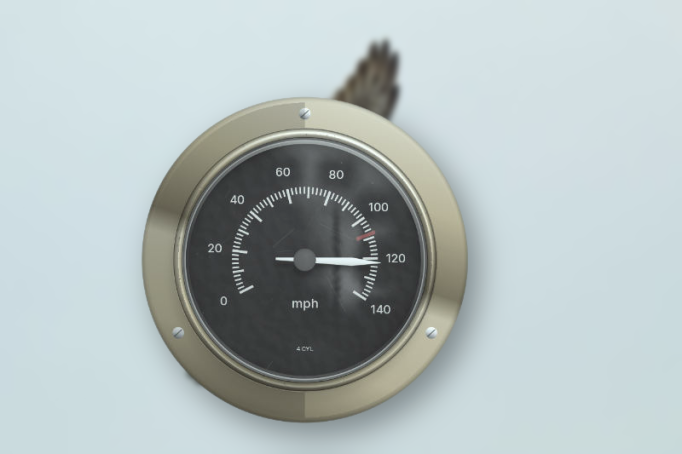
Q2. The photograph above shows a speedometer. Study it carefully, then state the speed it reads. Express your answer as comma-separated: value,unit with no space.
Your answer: 122,mph
